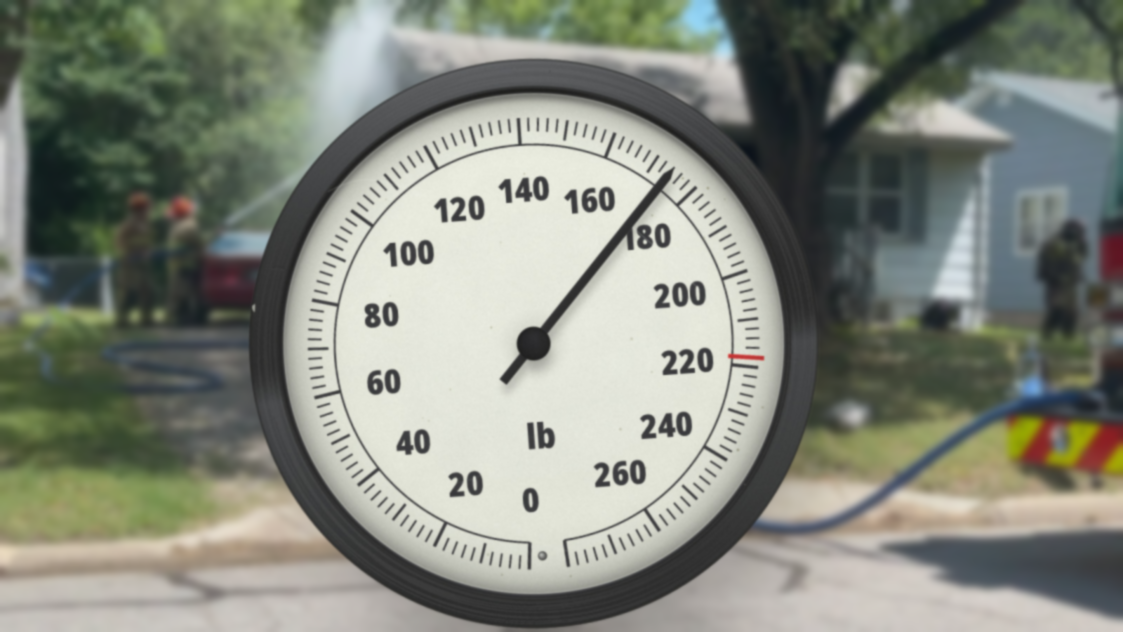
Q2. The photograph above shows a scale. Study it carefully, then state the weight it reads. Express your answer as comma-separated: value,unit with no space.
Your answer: 174,lb
